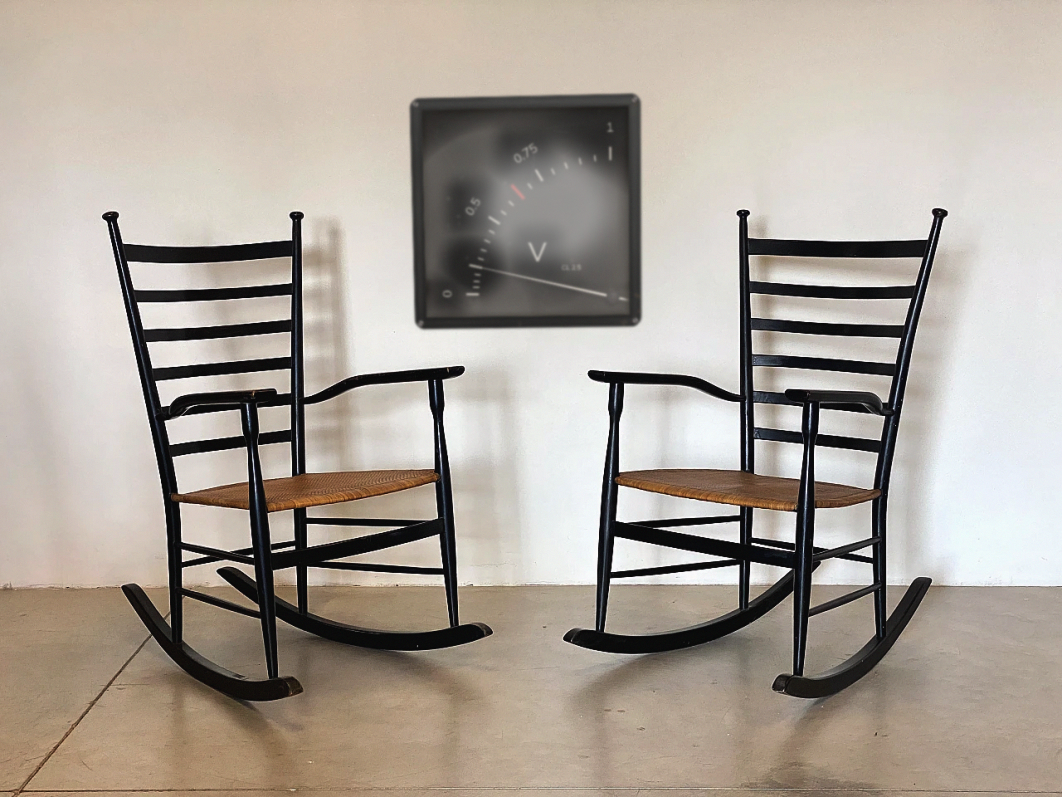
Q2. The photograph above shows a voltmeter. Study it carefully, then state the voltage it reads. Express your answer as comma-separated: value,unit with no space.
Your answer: 0.25,V
